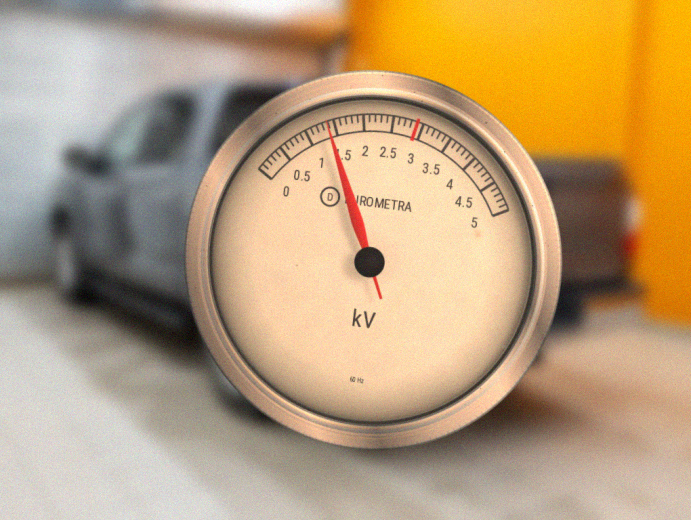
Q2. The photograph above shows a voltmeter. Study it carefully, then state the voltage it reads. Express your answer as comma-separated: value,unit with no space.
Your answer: 1.4,kV
